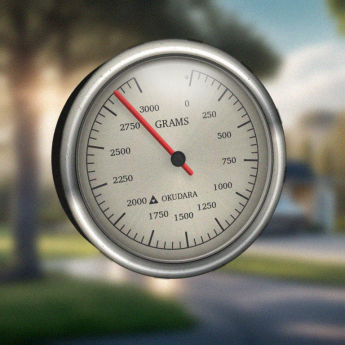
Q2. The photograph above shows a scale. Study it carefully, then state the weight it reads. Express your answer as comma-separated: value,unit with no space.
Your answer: 2850,g
